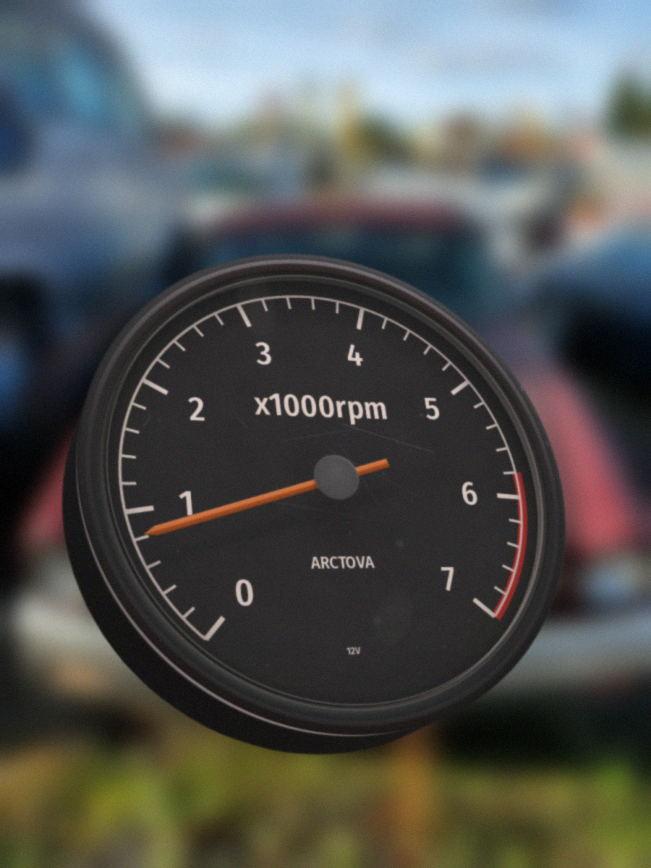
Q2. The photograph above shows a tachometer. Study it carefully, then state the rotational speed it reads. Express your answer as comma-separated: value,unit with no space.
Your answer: 800,rpm
